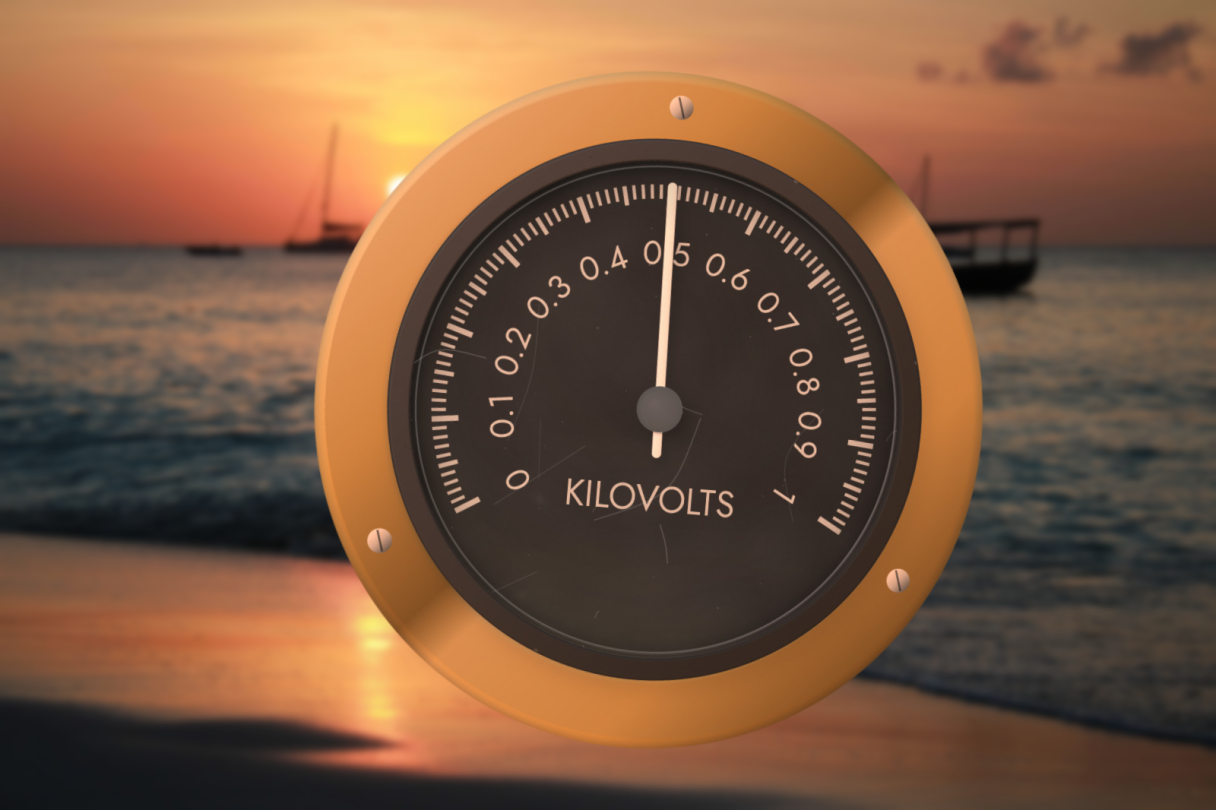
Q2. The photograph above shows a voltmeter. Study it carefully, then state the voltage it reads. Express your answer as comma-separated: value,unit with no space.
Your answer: 0.5,kV
